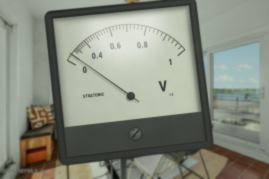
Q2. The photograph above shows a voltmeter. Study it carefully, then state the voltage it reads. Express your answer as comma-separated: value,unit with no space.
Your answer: 0.2,V
